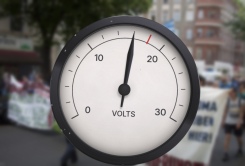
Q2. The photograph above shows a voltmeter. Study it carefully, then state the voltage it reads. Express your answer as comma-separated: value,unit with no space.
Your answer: 16,V
